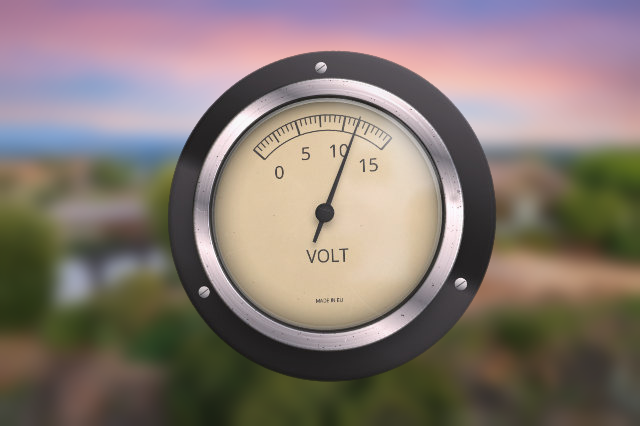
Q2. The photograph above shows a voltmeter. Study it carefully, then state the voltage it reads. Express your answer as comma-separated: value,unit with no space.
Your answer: 11.5,V
